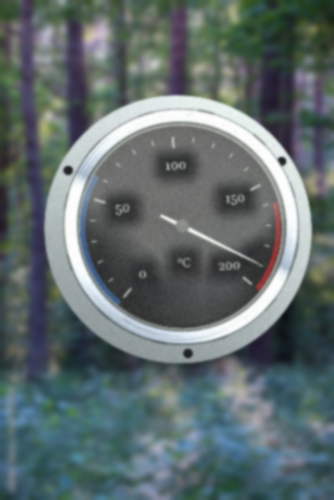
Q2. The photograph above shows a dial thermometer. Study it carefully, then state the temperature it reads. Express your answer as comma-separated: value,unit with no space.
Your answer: 190,°C
